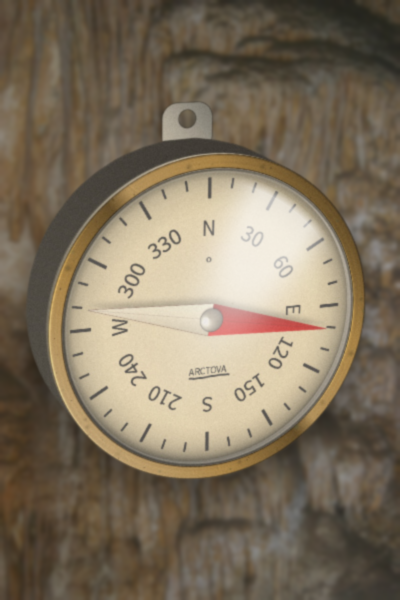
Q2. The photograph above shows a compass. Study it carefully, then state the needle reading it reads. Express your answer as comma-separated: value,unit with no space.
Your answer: 100,°
